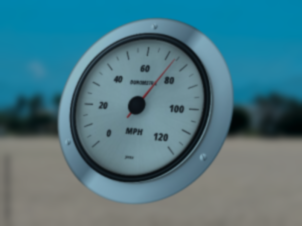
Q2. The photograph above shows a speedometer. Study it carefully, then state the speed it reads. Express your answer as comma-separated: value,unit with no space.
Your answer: 75,mph
